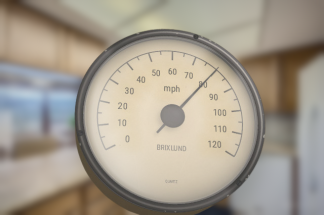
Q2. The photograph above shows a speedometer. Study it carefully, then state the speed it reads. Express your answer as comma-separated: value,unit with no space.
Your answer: 80,mph
